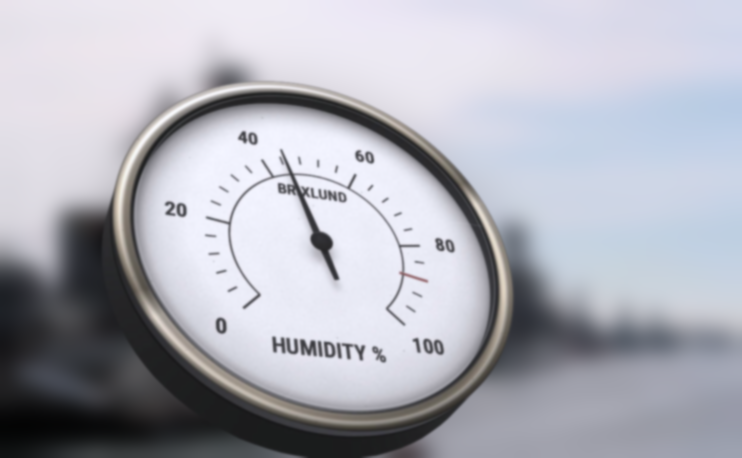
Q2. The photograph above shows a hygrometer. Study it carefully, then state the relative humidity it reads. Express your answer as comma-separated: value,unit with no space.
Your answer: 44,%
